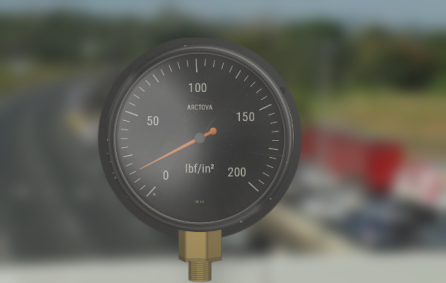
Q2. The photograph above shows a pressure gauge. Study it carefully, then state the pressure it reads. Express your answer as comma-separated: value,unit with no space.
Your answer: 15,psi
